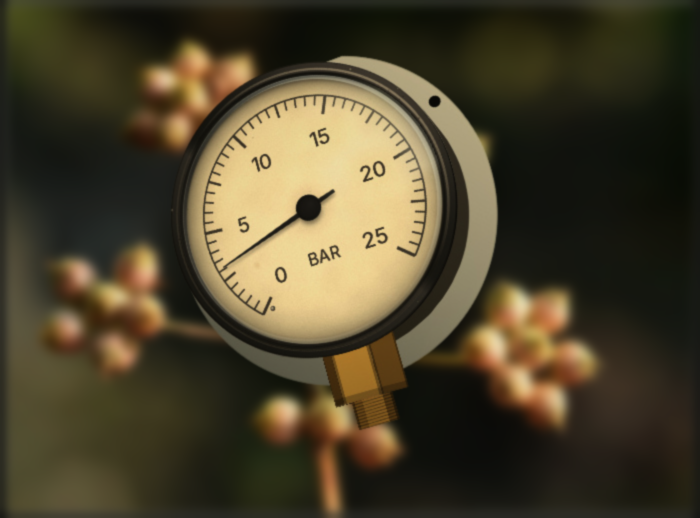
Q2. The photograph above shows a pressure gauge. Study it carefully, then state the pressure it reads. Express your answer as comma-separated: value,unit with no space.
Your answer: 3,bar
